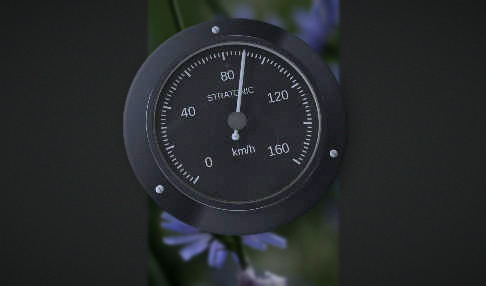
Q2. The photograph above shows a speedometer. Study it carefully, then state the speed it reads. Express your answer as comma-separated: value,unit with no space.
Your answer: 90,km/h
